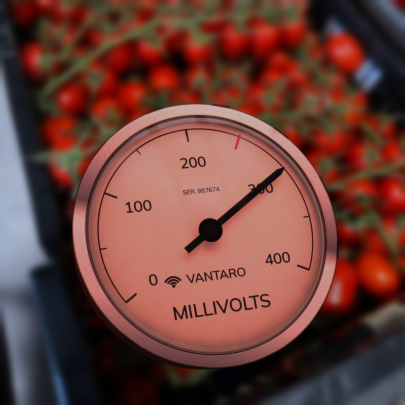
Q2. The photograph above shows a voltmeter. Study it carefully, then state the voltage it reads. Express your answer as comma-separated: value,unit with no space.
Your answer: 300,mV
